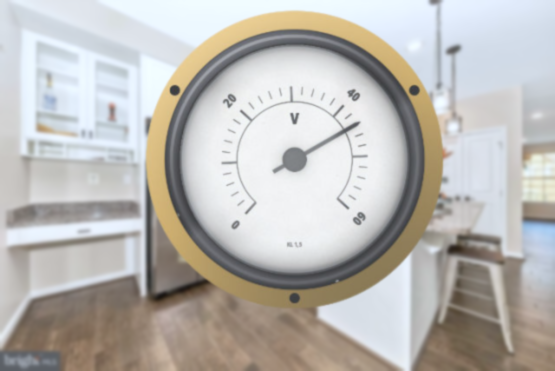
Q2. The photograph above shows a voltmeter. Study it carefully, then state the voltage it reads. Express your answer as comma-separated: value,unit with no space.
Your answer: 44,V
